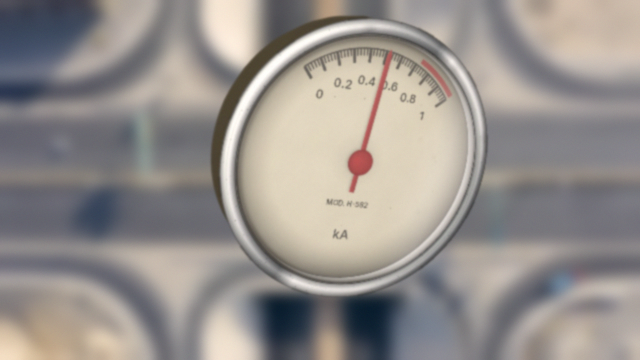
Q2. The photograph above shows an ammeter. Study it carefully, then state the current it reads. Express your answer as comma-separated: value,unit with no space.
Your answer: 0.5,kA
